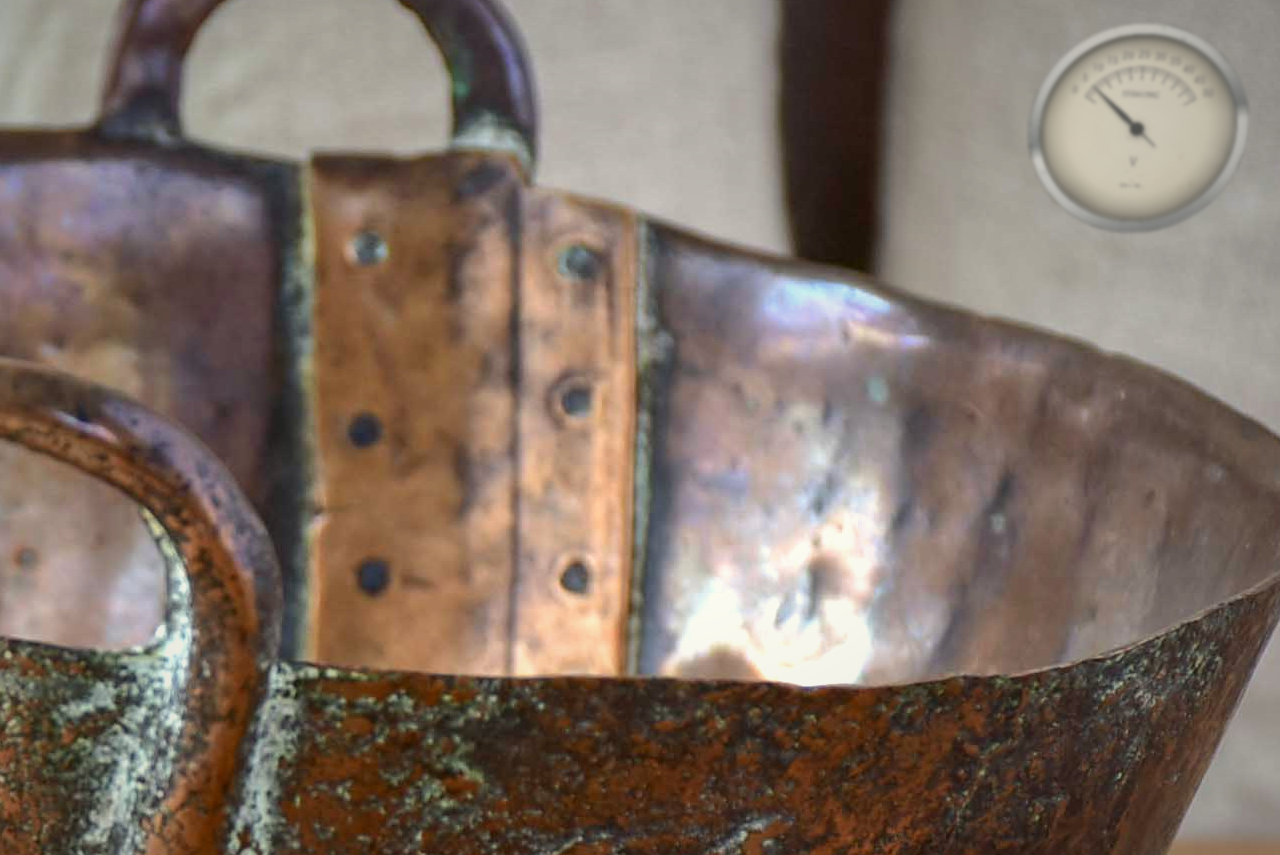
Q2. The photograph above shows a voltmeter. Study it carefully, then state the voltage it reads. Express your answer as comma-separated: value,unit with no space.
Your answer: 5,V
